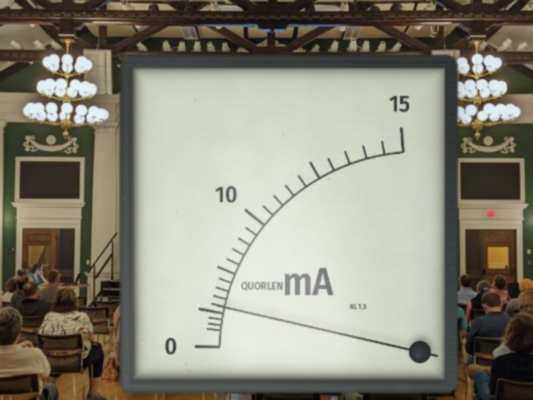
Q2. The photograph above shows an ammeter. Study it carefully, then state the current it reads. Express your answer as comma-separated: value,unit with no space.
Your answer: 5.5,mA
